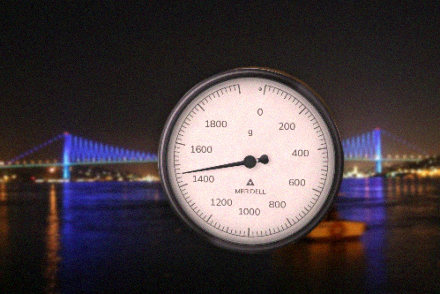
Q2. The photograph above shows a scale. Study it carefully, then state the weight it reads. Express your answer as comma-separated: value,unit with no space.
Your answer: 1460,g
